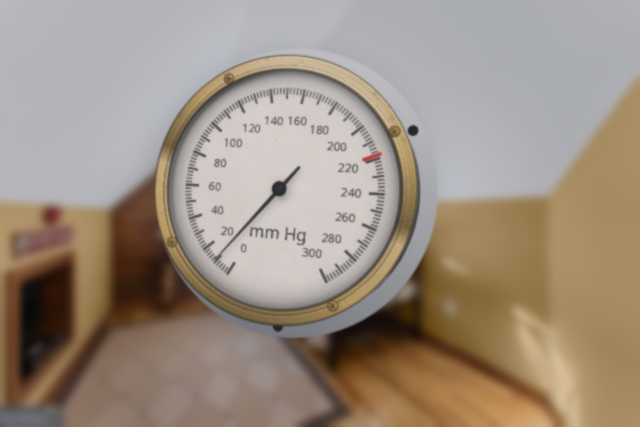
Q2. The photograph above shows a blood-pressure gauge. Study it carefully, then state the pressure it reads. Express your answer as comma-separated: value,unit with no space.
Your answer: 10,mmHg
